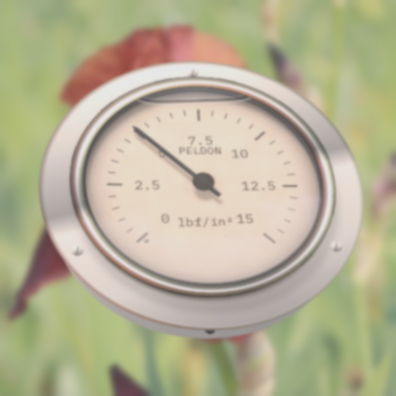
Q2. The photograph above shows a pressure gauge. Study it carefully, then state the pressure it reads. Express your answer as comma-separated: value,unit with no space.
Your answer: 5,psi
